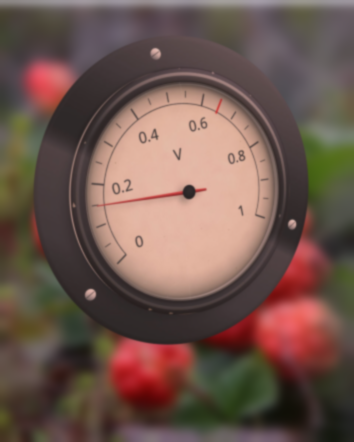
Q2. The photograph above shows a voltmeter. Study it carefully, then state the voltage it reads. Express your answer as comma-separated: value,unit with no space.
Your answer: 0.15,V
